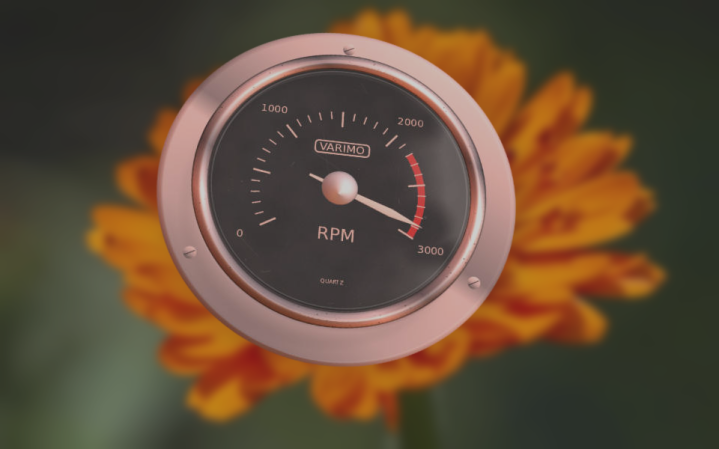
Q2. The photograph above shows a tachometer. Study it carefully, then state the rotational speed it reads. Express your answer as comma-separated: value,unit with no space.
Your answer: 2900,rpm
